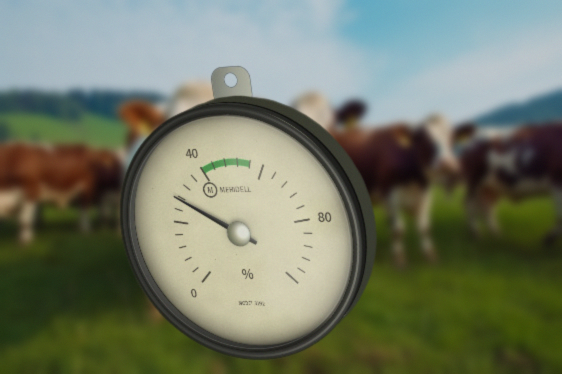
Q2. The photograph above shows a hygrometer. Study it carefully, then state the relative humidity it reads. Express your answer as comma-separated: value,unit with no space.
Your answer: 28,%
